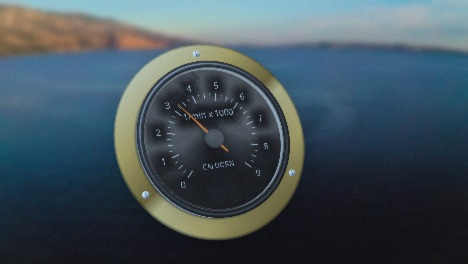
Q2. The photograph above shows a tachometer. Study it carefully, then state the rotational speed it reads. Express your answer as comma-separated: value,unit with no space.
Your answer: 3250,rpm
